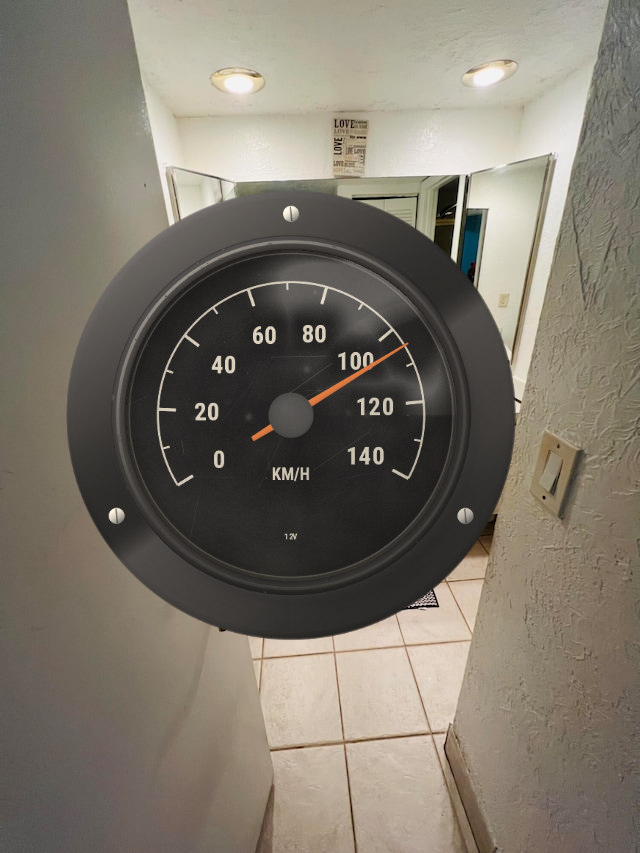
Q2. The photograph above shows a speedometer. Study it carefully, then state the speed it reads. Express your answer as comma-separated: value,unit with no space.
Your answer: 105,km/h
